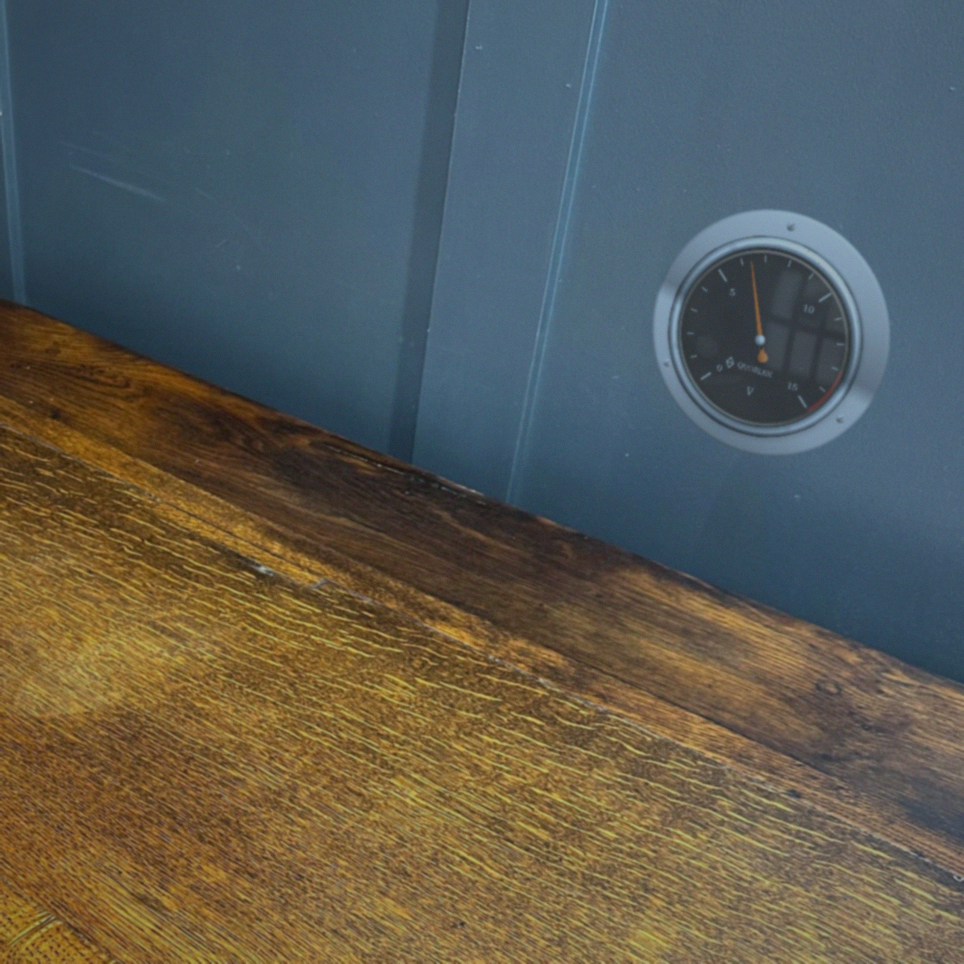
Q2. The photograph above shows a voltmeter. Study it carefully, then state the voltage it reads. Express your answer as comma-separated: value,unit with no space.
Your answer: 6.5,V
